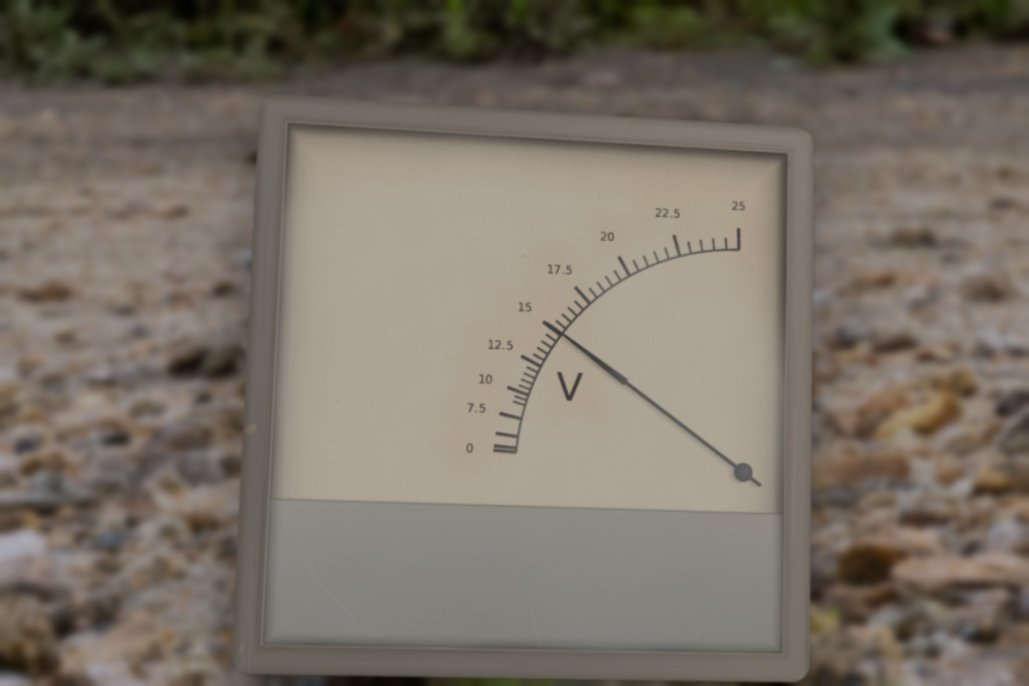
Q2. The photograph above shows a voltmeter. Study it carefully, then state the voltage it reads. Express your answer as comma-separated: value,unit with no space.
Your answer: 15,V
